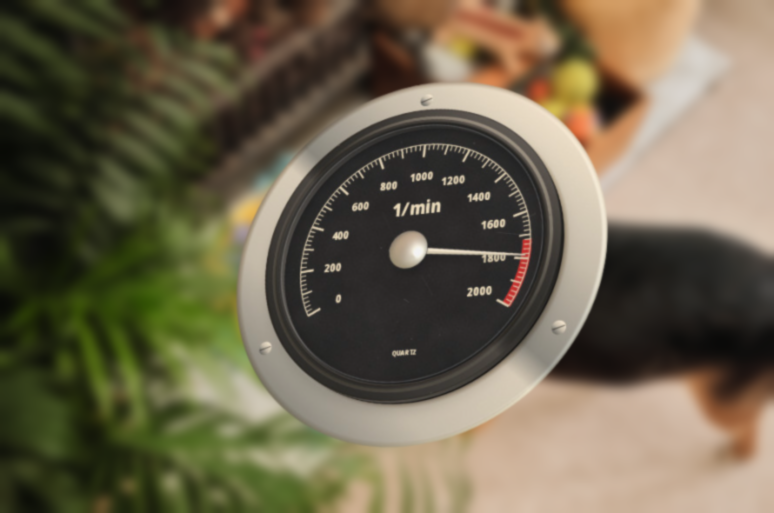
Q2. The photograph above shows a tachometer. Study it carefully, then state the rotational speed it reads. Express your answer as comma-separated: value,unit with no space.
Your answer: 1800,rpm
